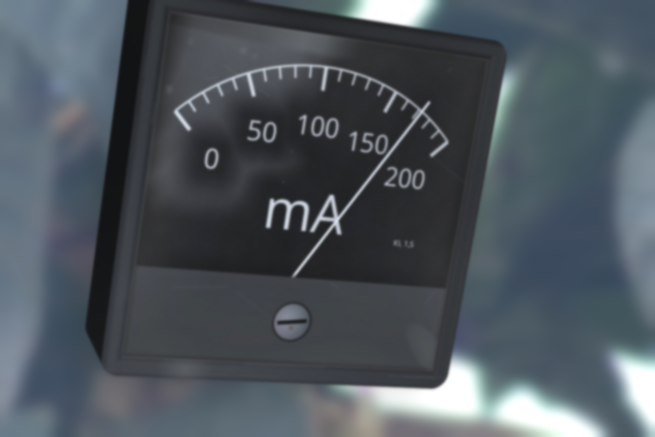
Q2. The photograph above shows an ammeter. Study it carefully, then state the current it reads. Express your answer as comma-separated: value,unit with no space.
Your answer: 170,mA
